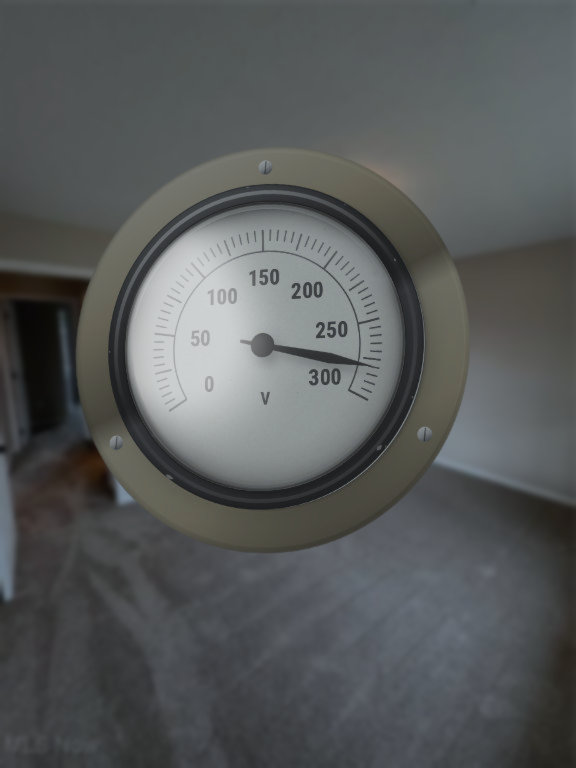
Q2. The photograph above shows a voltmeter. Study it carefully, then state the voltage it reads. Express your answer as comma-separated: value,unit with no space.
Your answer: 280,V
